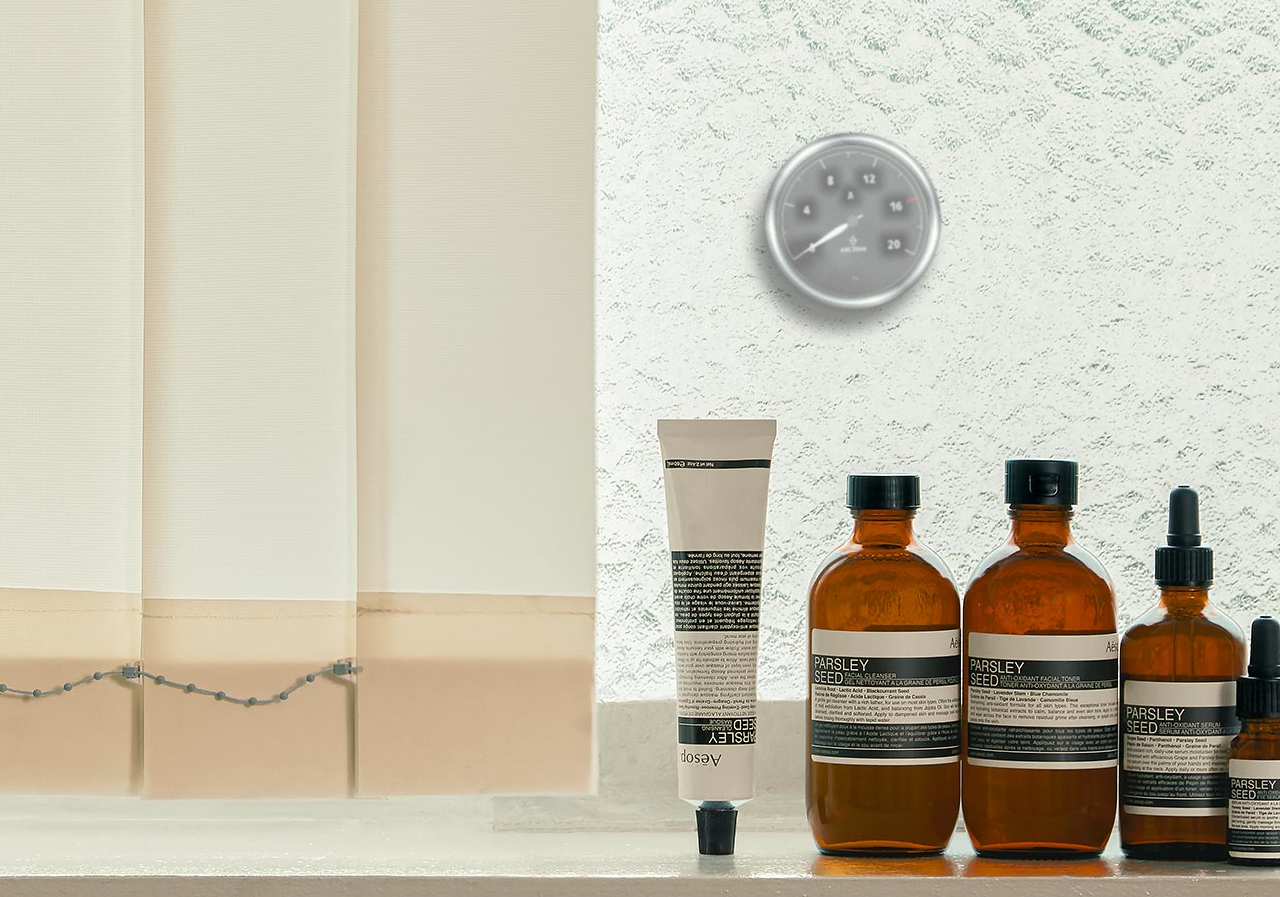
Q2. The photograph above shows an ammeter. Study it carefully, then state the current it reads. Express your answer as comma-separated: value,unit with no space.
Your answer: 0,A
